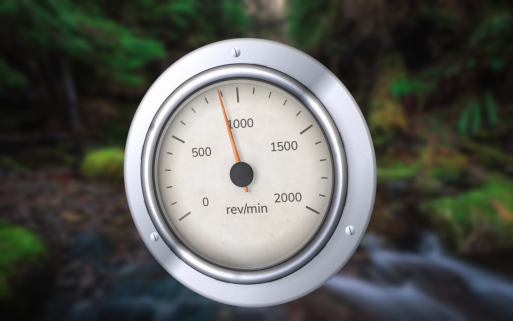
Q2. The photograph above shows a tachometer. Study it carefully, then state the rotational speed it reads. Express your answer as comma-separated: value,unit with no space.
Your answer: 900,rpm
